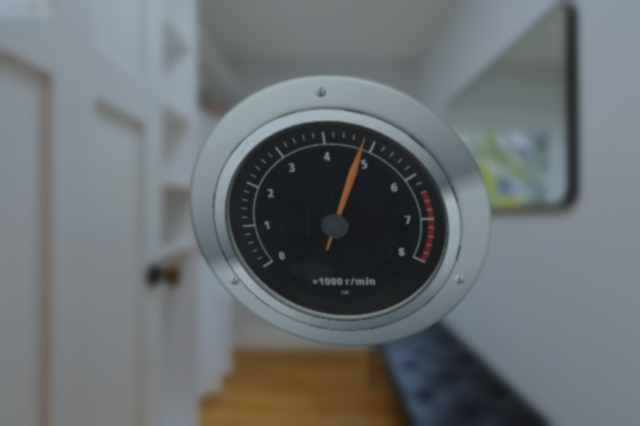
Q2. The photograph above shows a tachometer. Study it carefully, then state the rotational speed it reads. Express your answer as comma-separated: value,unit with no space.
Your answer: 4800,rpm
